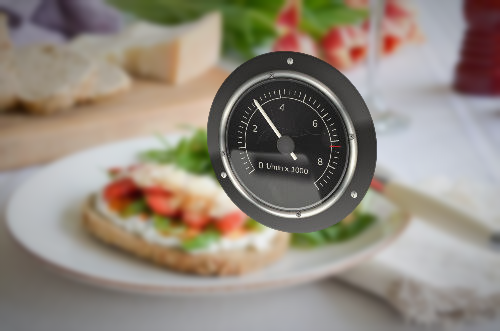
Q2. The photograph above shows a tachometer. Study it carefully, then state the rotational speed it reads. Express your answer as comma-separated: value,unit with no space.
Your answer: 3000,rpm
